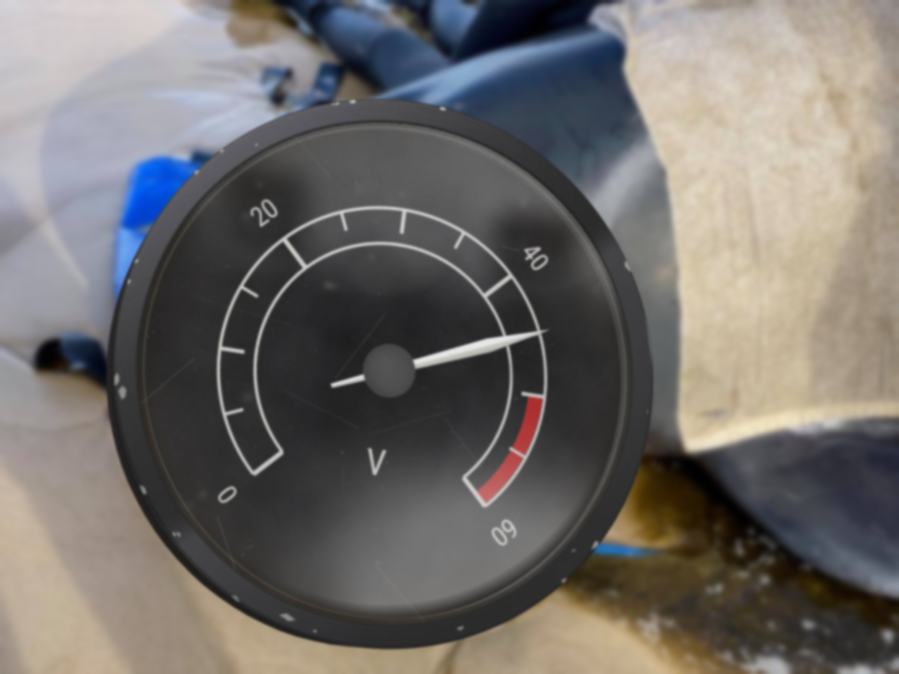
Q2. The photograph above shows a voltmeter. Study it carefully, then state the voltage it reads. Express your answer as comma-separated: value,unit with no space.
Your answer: 45,V
